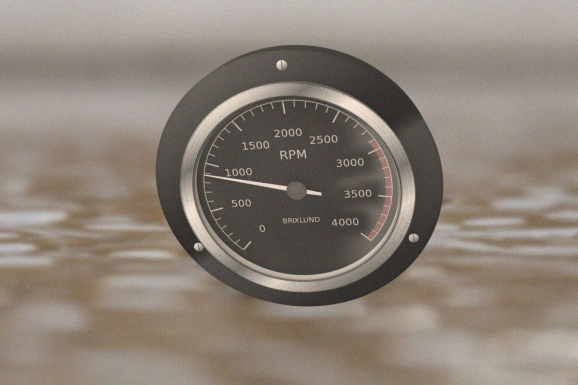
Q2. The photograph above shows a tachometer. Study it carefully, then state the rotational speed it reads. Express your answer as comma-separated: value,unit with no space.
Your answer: 900,rpm
